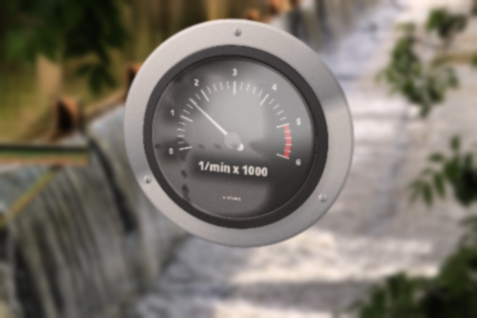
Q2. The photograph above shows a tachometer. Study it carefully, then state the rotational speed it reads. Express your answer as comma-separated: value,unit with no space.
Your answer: 1600,rpm
